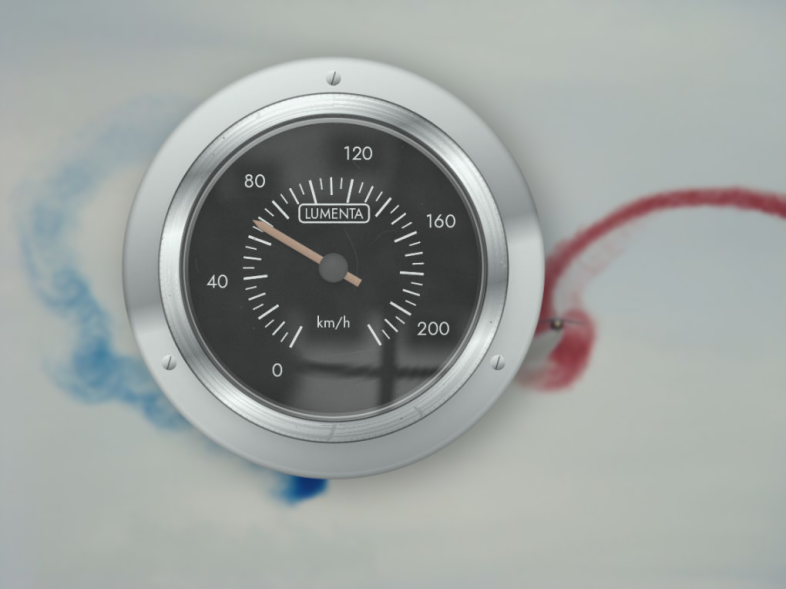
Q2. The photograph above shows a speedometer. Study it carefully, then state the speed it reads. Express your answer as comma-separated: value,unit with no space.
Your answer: 67.5,km/h
